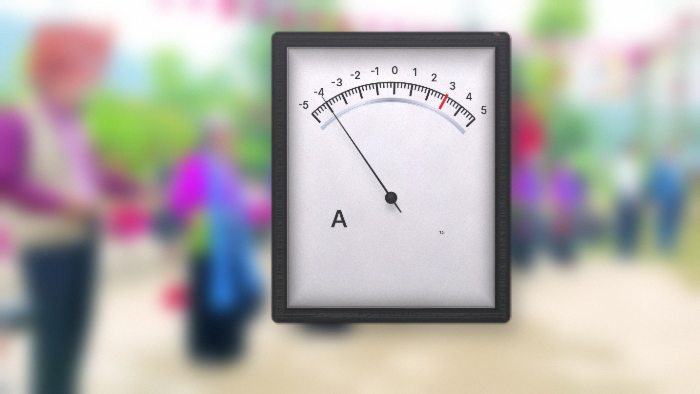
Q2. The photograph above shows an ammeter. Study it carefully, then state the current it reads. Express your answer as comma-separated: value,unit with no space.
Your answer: -4,A
